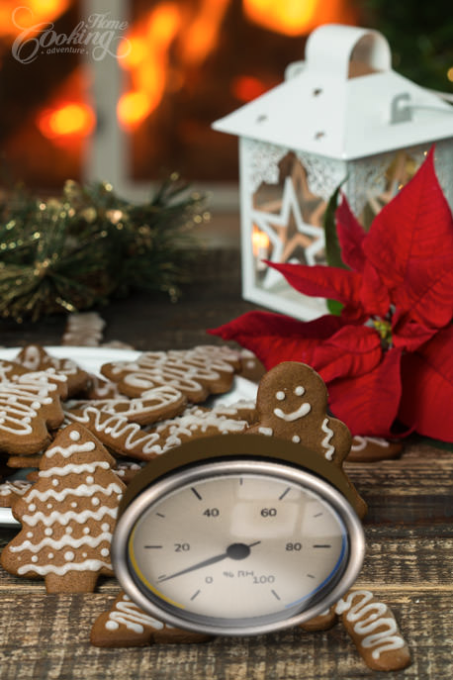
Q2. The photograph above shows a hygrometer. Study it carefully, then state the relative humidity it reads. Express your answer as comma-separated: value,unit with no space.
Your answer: 10,%
